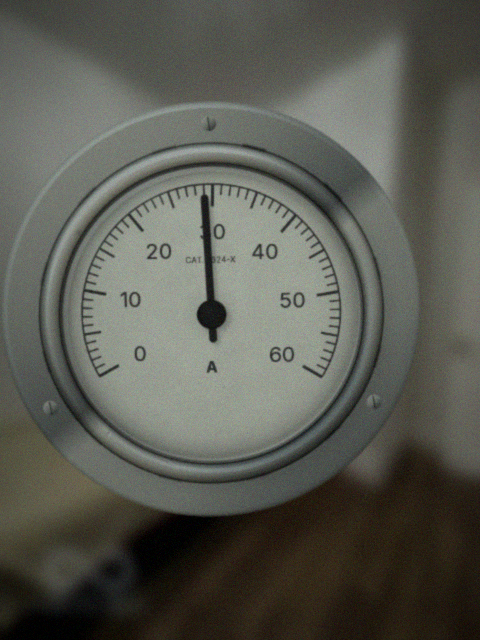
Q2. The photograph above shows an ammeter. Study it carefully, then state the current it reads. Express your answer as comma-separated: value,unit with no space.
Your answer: 29,A
